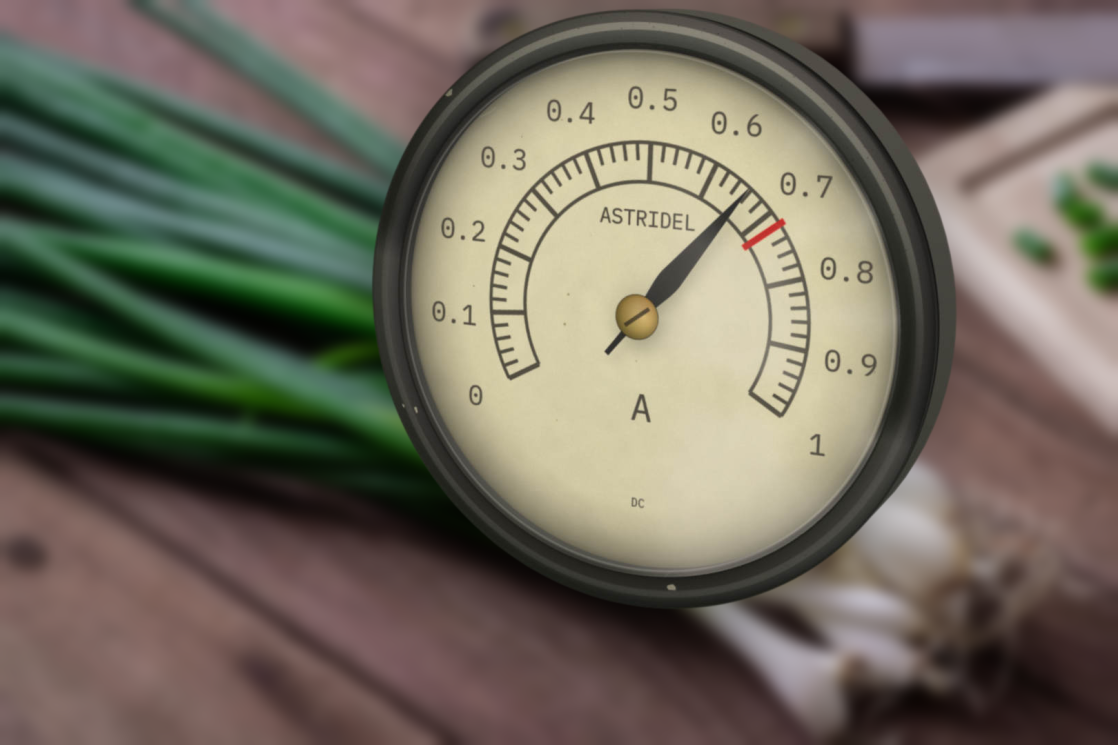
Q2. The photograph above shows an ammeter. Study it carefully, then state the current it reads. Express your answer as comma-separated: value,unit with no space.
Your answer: 0.66,A
